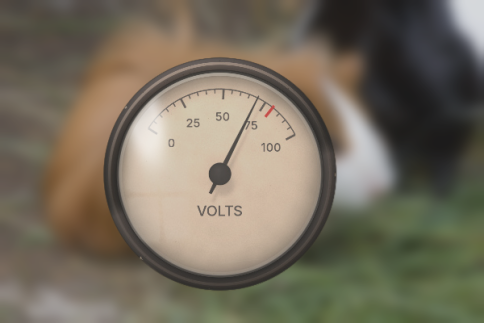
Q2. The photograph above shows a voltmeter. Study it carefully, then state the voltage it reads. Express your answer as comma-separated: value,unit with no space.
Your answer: 70,V
